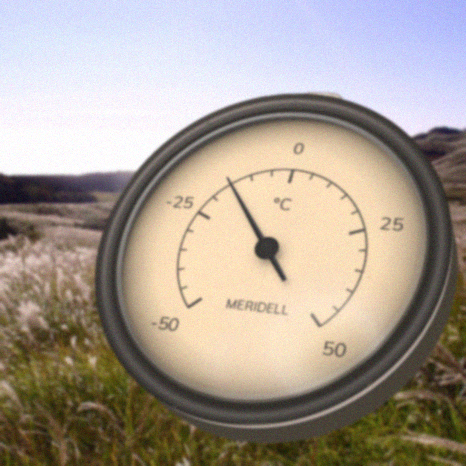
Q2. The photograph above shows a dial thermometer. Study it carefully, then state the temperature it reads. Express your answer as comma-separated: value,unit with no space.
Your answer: -15,°C
